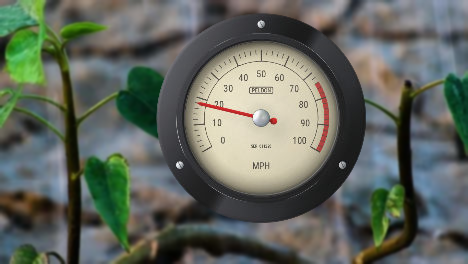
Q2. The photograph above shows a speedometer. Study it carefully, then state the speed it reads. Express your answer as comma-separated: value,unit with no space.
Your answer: 18,mph
